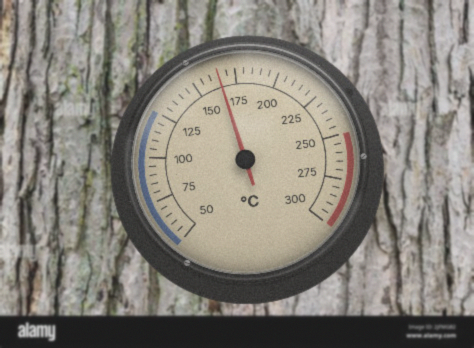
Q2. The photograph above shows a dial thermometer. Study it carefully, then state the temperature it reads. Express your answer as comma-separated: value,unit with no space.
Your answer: 165,°C
